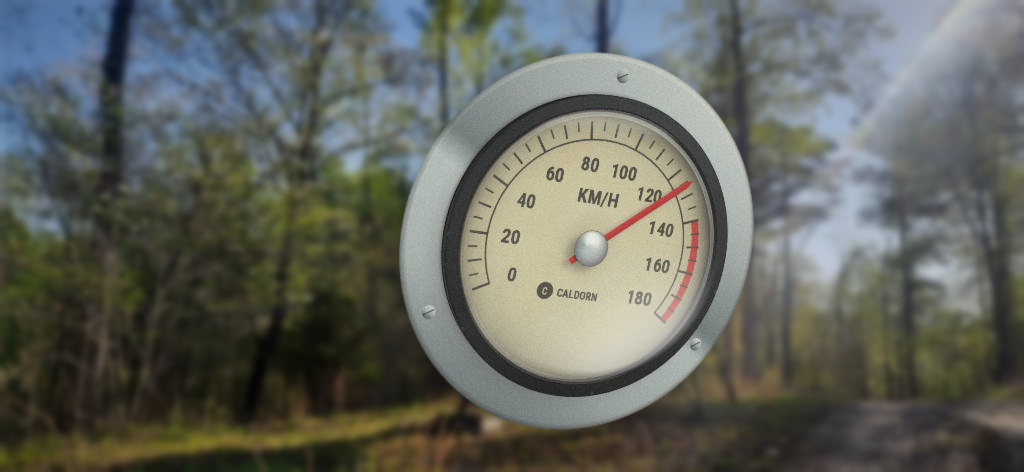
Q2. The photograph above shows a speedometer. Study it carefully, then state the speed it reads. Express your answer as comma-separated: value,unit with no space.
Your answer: 125,km/h
